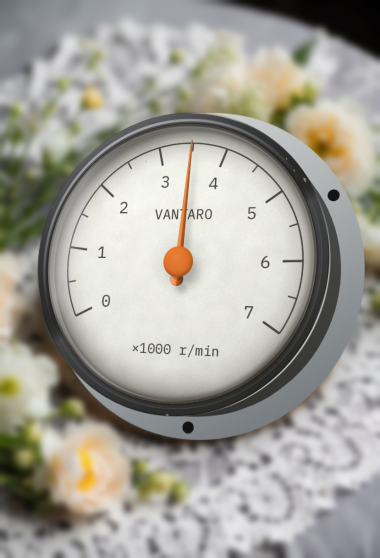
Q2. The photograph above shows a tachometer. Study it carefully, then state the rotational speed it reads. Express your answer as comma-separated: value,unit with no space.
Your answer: 3500,rpm
